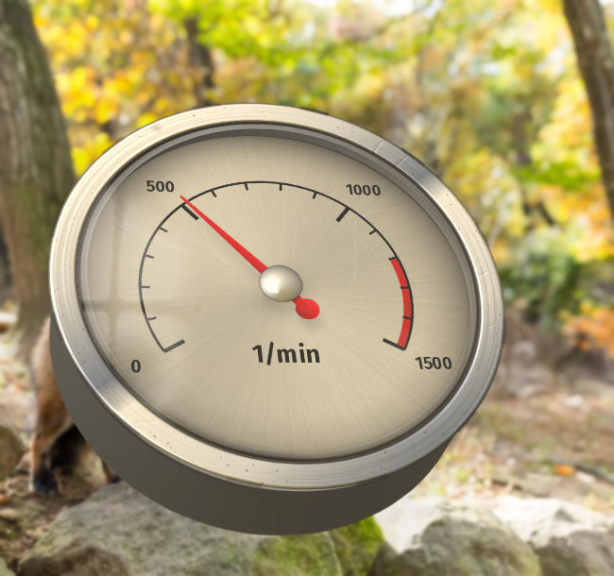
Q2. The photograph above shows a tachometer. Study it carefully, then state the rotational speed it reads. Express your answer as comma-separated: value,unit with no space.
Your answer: 500,rpm
